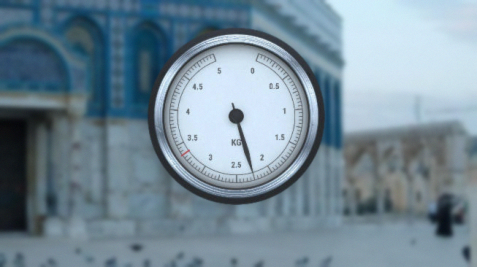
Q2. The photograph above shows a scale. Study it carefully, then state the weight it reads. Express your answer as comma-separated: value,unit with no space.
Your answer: 2.25,kg
